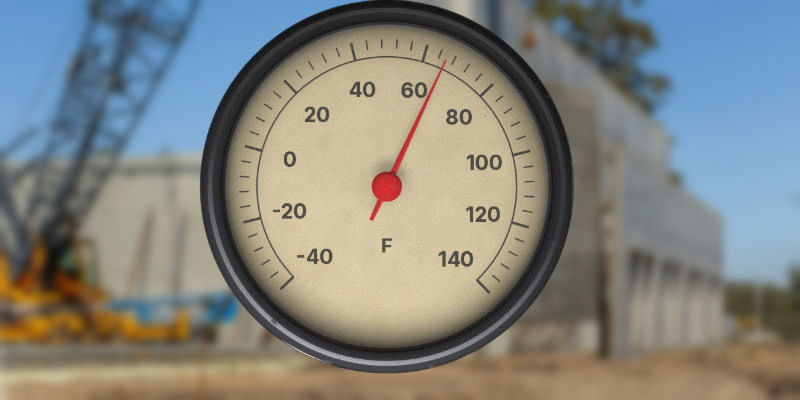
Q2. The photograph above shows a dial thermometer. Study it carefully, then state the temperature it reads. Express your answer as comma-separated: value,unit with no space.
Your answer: 66,°F
